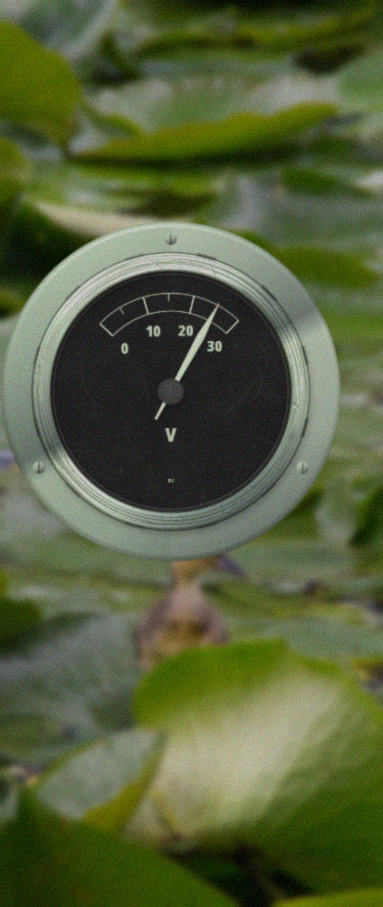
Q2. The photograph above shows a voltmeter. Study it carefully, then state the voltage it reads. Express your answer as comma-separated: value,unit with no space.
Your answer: 25,V
